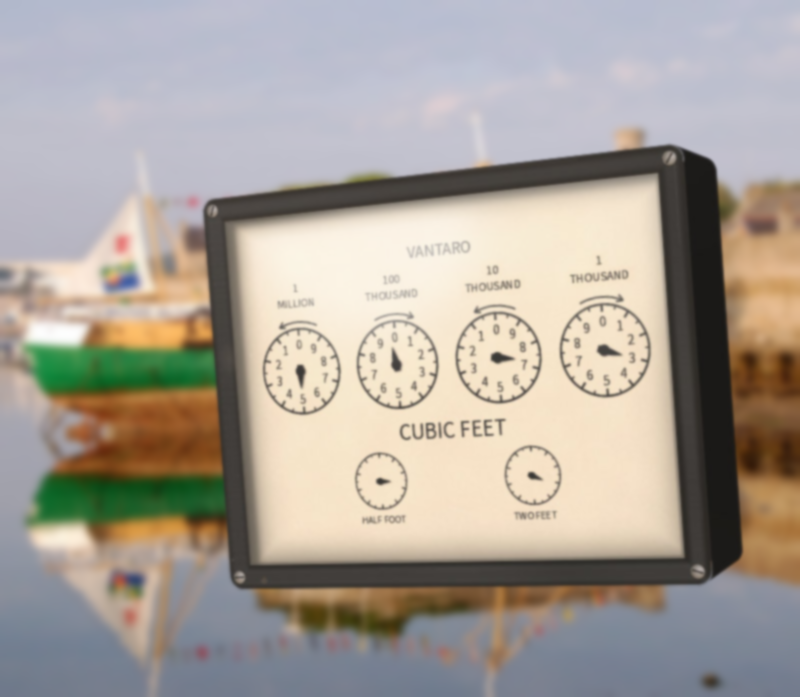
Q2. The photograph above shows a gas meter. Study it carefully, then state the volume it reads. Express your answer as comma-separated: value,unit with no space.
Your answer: 497300,ft³
